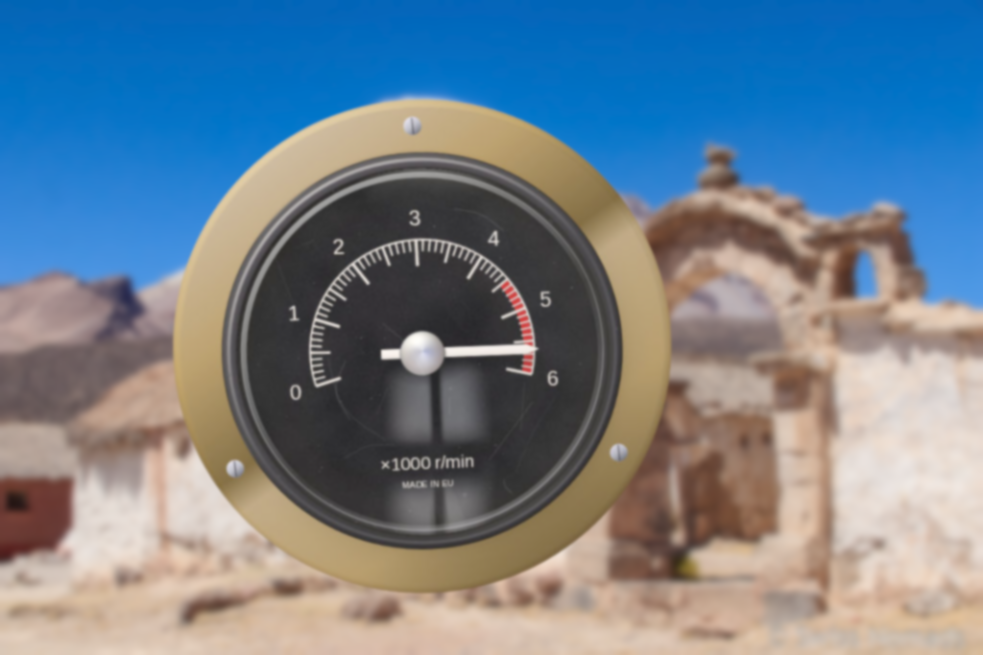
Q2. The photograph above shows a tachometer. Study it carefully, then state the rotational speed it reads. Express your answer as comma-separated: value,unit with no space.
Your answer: 5600,rpm
